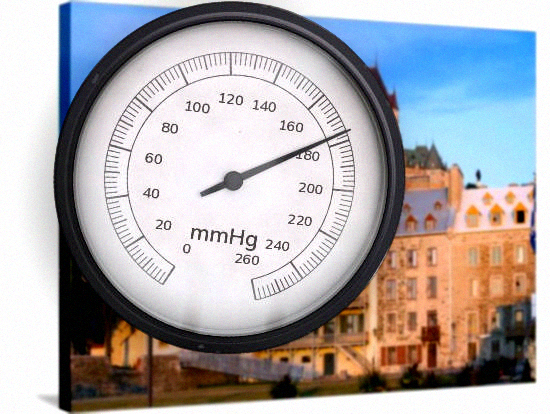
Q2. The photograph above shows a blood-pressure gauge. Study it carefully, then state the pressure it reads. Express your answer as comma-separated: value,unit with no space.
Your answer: 176,mmHg
